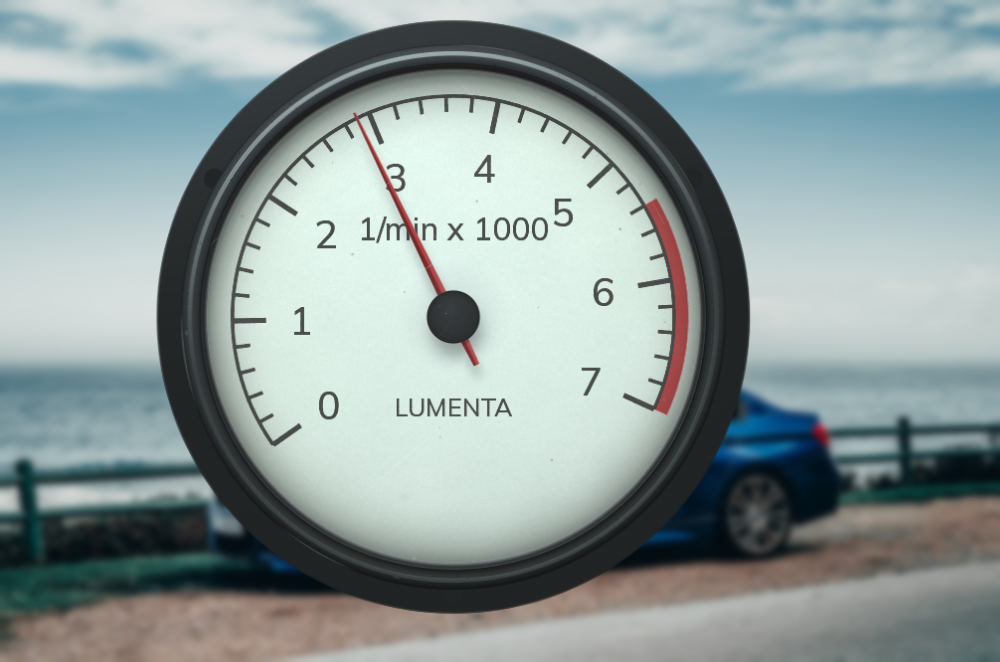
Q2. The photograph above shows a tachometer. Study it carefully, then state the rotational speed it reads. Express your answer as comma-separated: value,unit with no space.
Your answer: 2900,rpm
